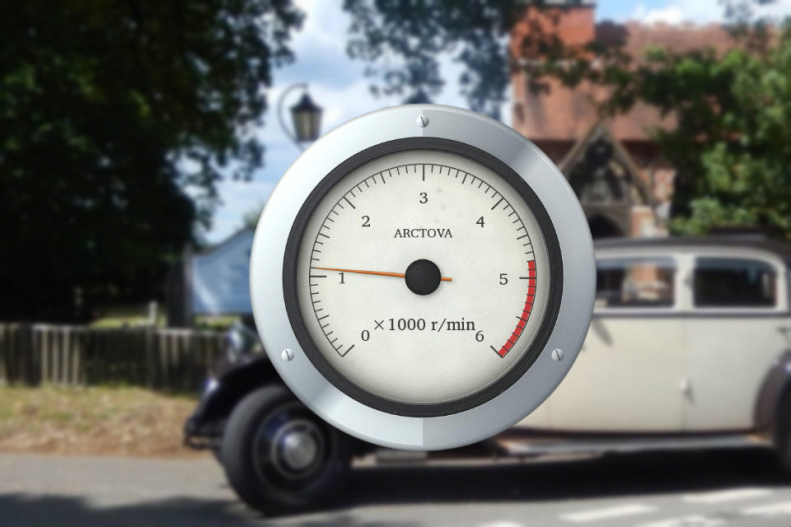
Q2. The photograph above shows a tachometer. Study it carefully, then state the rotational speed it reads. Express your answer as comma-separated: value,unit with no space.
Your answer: 1100,rpm
